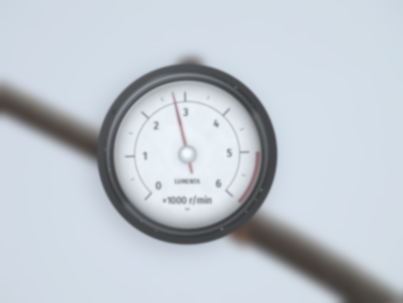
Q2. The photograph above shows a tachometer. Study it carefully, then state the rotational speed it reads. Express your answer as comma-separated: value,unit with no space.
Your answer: 2750,rpm
